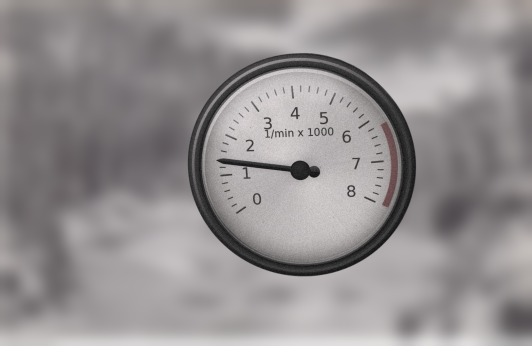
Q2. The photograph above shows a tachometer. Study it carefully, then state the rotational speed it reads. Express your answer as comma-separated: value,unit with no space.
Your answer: 1400,rpm
